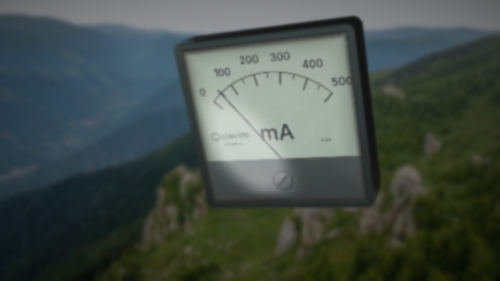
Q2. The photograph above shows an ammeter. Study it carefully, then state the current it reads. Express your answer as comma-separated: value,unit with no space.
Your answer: 50,mA
